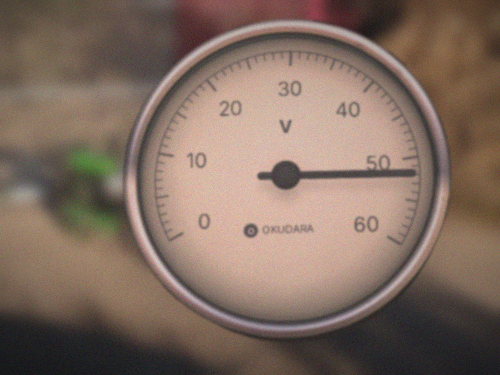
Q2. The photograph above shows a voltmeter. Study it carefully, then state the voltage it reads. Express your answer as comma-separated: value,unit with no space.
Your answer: 52,V
